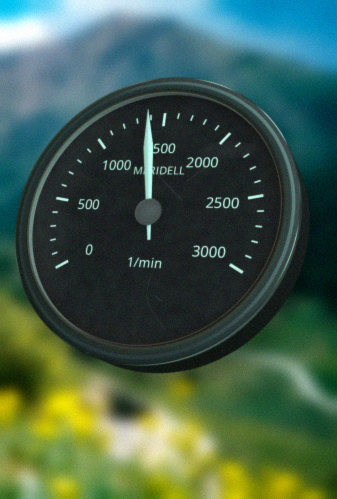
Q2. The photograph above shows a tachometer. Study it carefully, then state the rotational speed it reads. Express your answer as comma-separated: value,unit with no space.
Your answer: 1400,rpm
